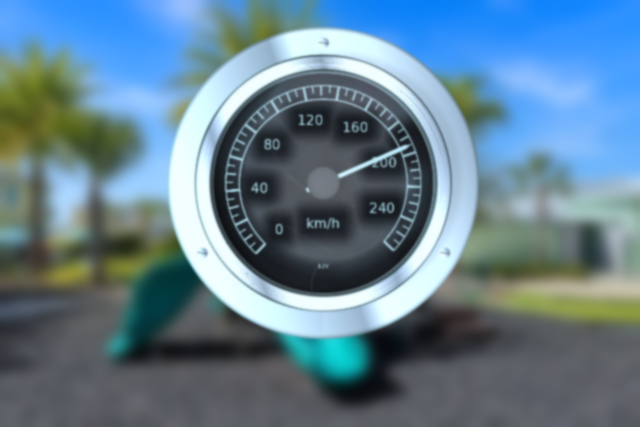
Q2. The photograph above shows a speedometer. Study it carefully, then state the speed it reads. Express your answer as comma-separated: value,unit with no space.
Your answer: 195,km/h
